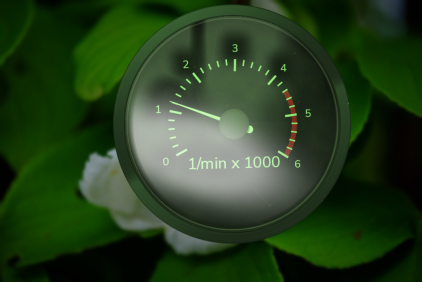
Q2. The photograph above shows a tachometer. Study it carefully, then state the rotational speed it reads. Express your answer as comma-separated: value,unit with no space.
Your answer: 1200,rpm
